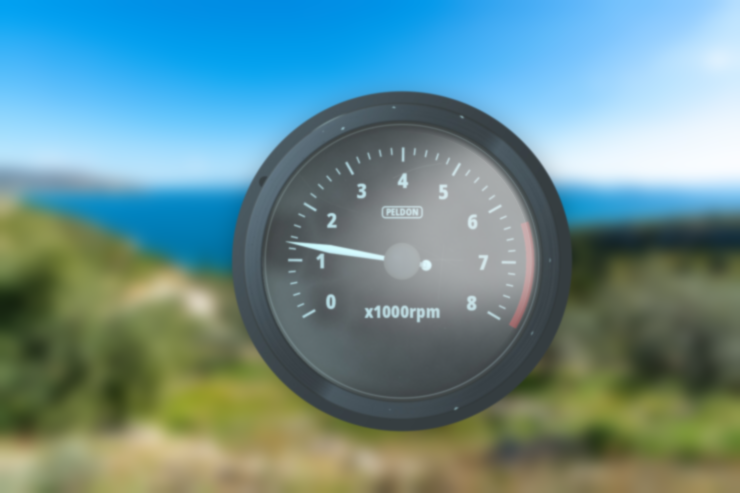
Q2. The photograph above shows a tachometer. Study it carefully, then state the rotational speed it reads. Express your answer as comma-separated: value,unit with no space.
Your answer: 1300,rpm
